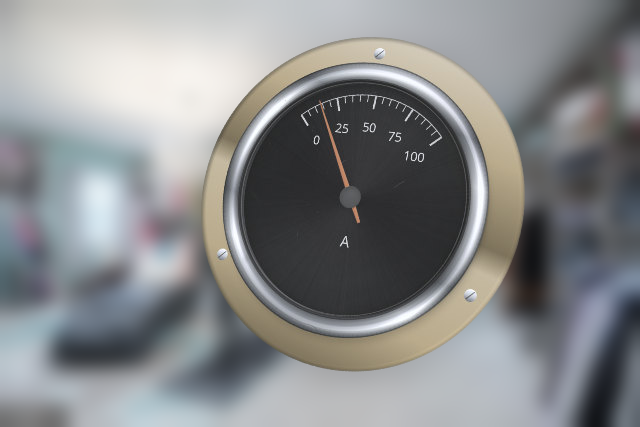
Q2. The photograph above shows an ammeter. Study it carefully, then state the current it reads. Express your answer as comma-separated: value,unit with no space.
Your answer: 15,A
